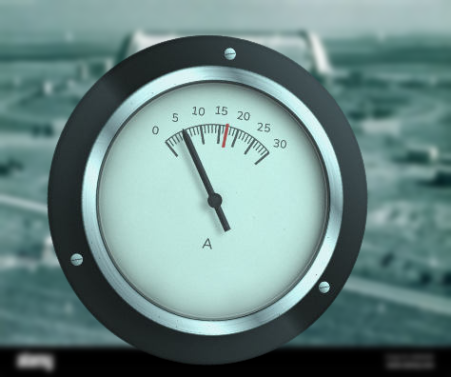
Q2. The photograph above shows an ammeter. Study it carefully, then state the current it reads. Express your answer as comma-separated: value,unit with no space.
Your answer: 5,A
